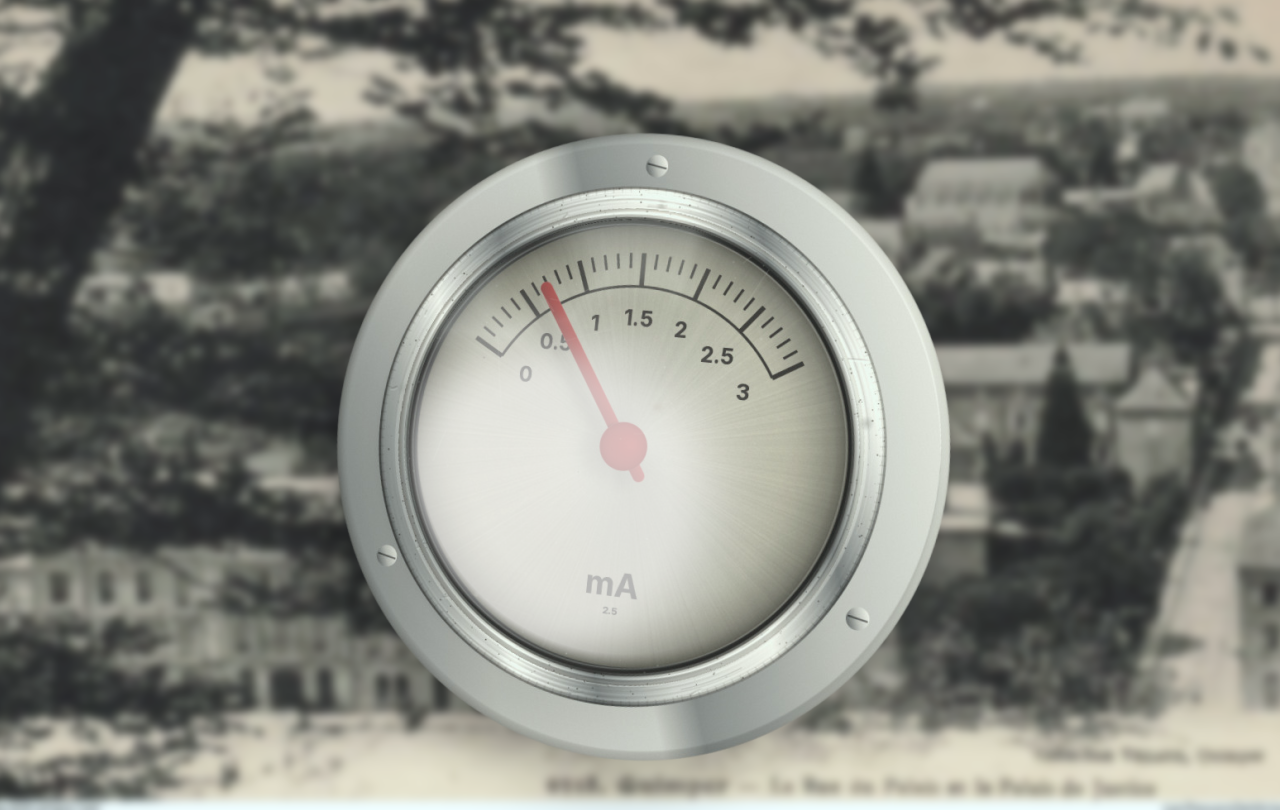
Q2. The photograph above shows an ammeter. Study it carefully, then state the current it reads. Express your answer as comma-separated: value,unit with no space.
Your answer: 0.7,mA
